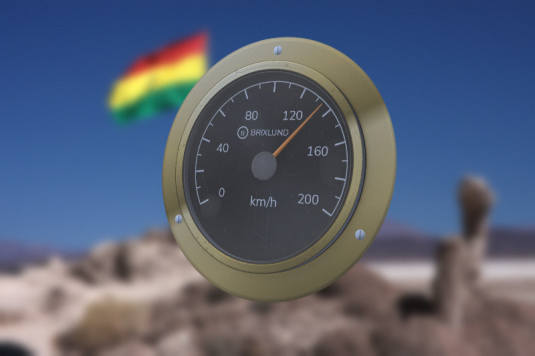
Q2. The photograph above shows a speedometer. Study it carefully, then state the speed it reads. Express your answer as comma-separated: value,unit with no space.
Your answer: 135,km/h
